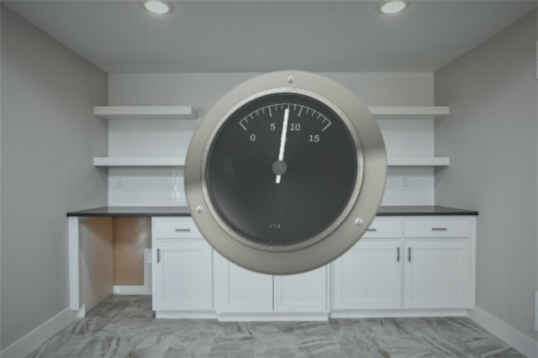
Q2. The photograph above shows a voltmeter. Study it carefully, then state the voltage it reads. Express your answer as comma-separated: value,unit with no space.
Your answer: 8,V
